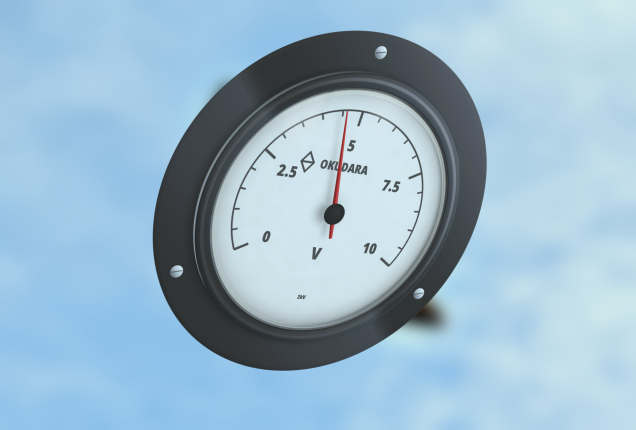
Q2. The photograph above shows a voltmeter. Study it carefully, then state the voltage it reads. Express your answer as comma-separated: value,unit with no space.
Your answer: 4.5,V
